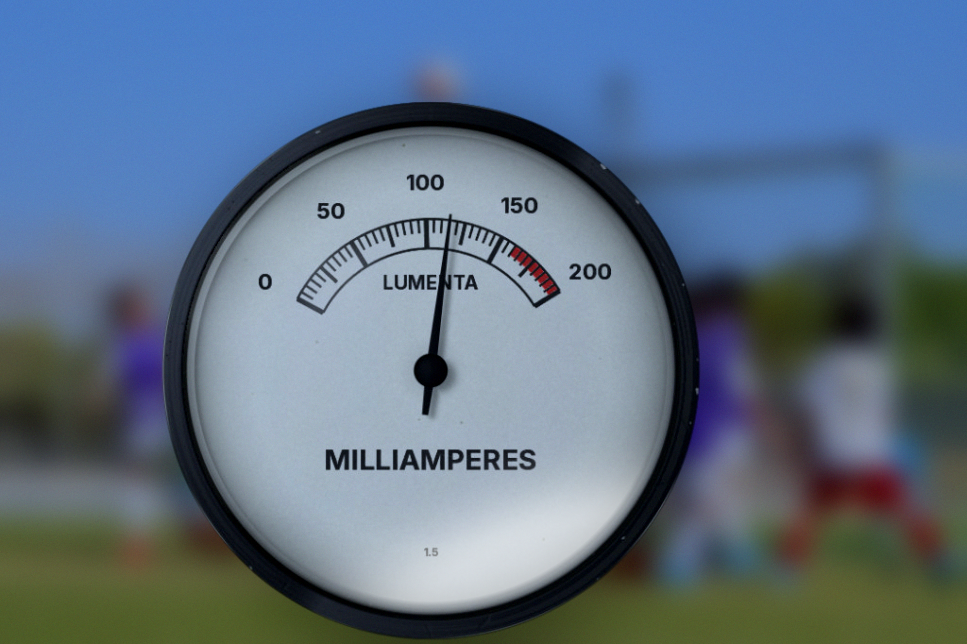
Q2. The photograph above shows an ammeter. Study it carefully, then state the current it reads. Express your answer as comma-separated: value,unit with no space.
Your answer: 115,mA
